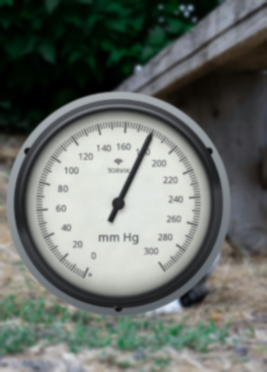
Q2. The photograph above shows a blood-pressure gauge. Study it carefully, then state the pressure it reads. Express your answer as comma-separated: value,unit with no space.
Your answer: 180,mmHg
